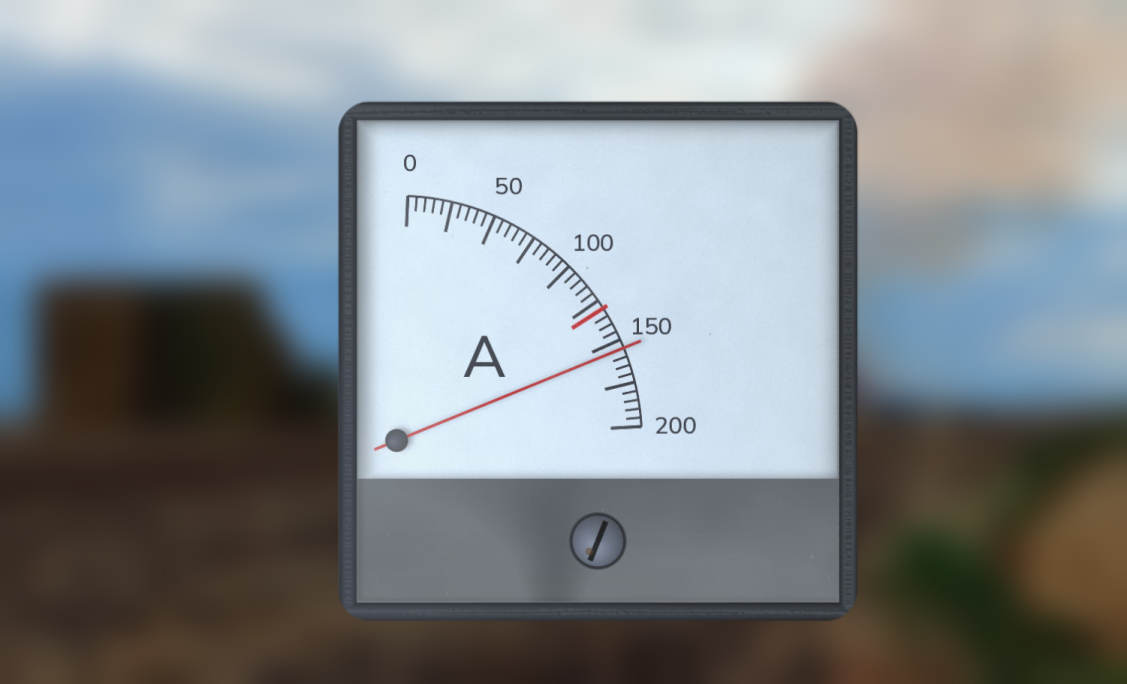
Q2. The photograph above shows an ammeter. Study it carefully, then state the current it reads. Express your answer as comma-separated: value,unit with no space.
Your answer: 155,A
